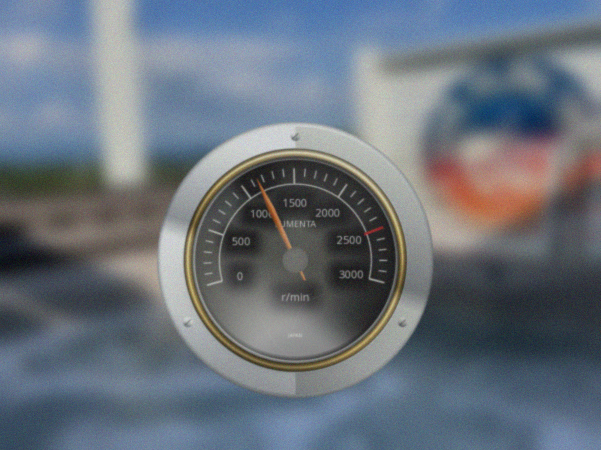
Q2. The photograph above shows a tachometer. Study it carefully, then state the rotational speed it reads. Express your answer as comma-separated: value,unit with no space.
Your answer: 1150,rpm
